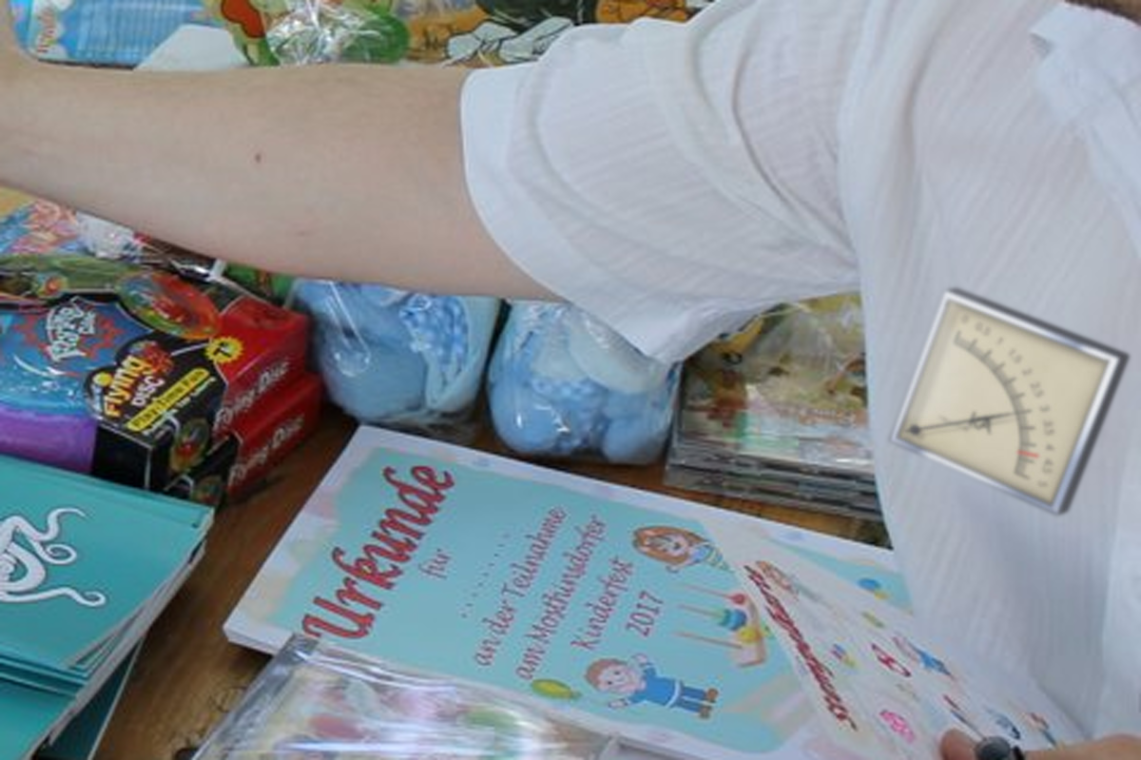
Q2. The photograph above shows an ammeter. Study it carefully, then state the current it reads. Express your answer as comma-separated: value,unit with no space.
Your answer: 3,kA
